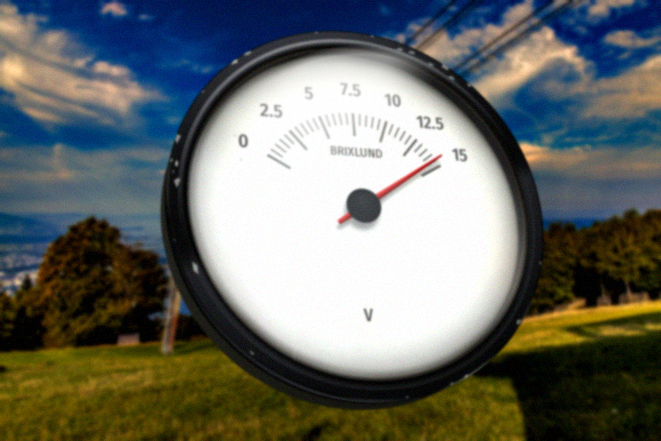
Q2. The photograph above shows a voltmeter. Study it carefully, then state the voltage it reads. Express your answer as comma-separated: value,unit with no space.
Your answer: 14.5,V
